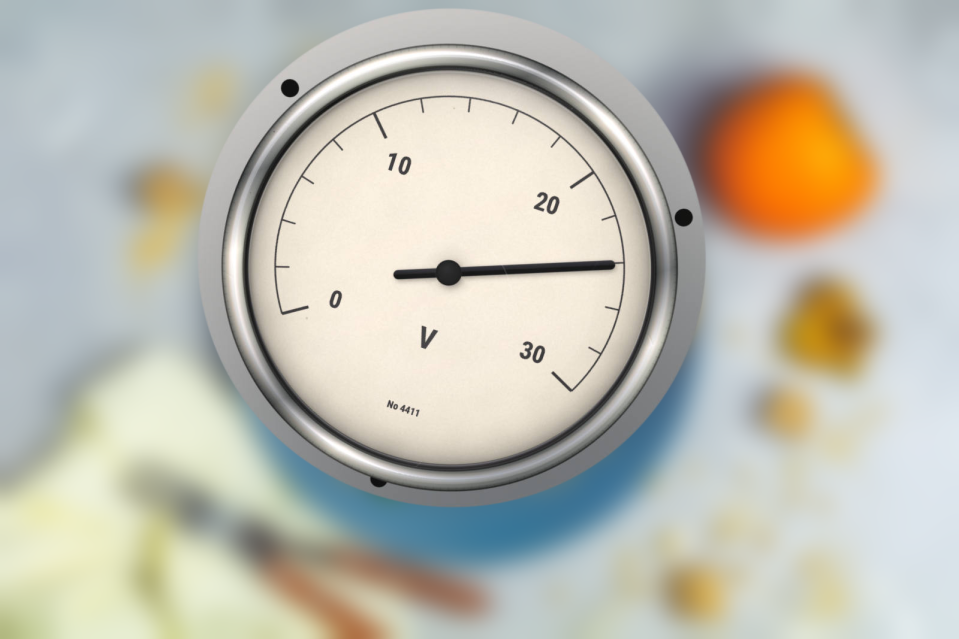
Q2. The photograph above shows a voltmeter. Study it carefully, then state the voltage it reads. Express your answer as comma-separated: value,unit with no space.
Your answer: 24,V
